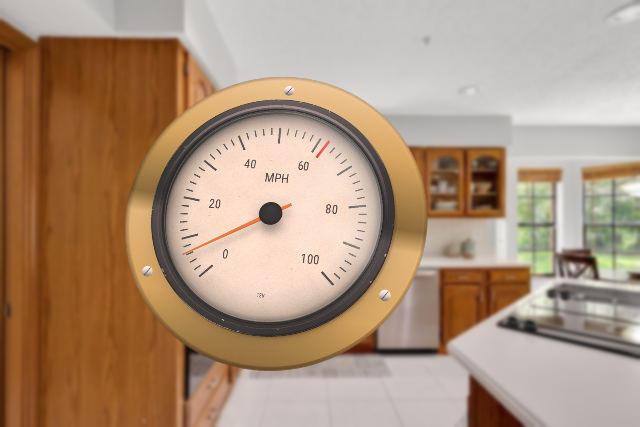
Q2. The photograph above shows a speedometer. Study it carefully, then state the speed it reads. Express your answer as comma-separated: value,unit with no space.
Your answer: 6,mph
